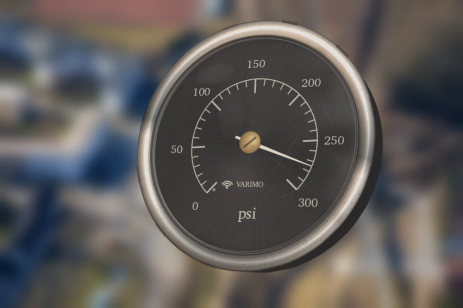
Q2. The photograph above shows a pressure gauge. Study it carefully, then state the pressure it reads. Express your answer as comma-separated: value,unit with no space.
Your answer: 275,psi
